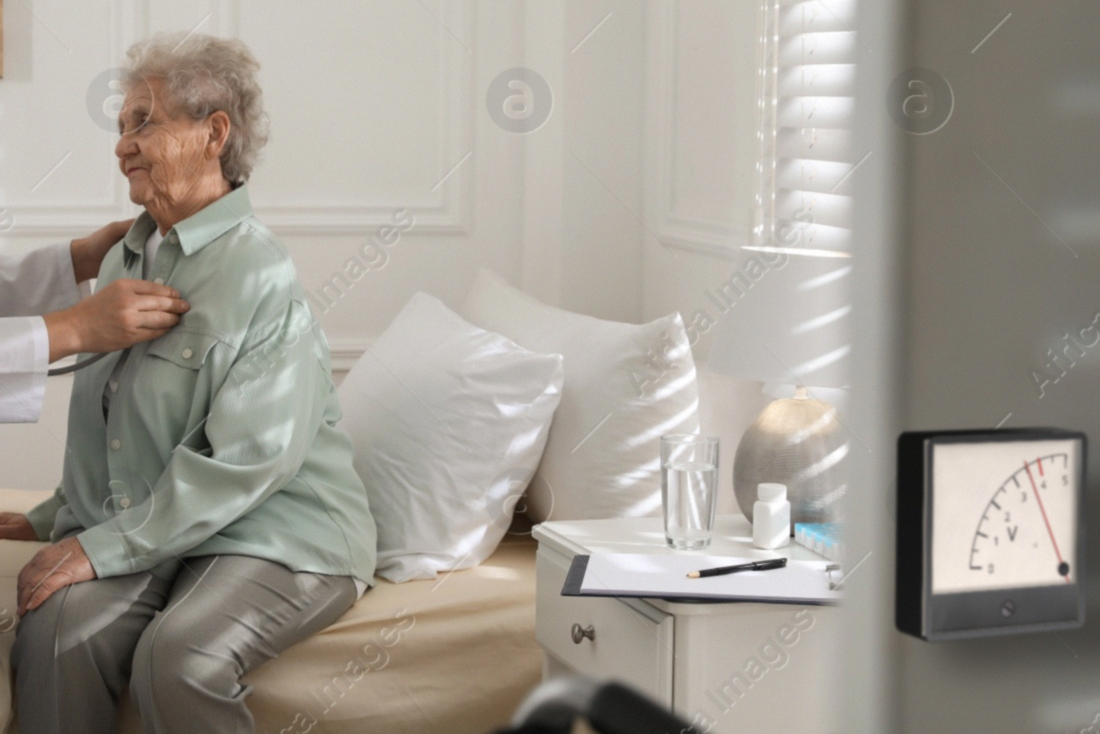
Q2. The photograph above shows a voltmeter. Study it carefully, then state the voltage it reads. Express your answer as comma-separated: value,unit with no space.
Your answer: 3.5,V
